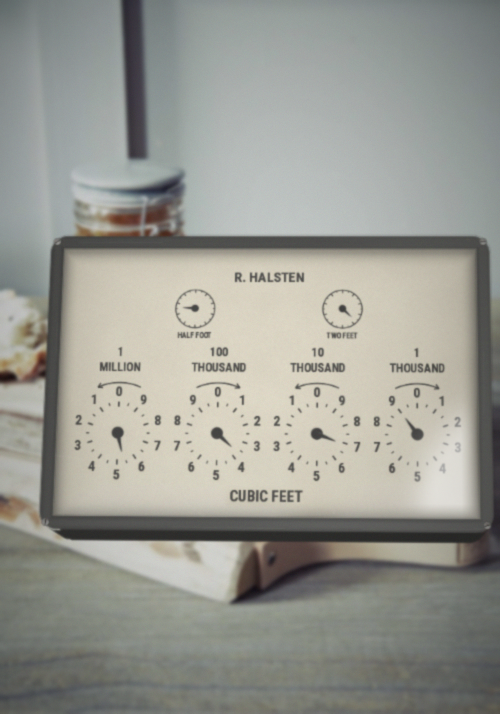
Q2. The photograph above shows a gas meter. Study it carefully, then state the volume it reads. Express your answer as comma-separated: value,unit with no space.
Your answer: 536900,ft³
